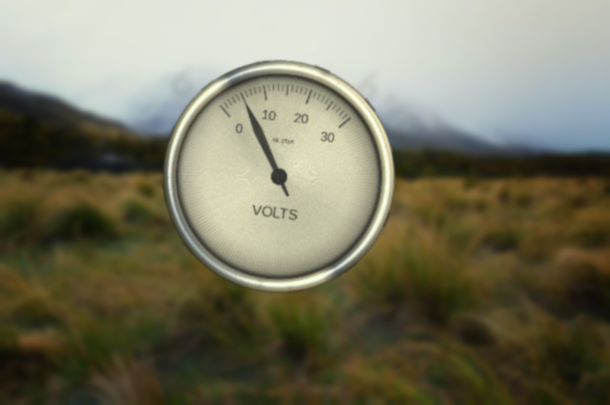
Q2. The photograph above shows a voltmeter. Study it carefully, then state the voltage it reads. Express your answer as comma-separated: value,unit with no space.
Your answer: 5,V
